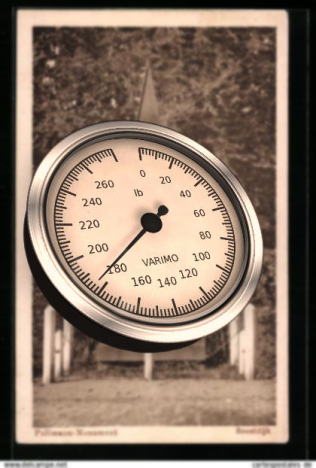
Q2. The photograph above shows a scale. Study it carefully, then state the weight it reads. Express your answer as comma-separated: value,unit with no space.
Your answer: 184,lb
